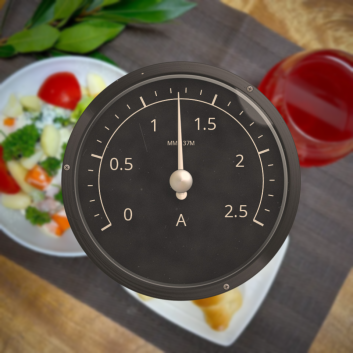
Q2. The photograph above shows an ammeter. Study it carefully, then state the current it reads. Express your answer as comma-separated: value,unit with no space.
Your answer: 1.25,A
